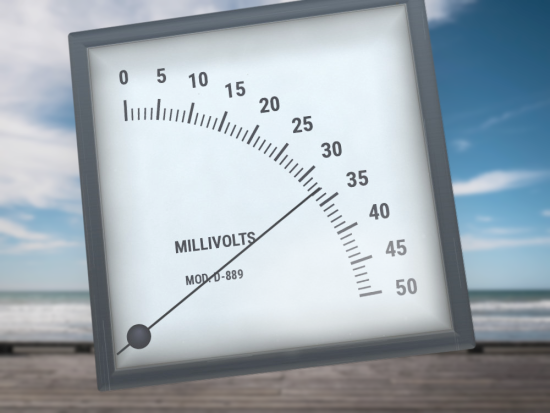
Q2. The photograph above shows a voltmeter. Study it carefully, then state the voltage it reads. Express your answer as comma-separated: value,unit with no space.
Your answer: 33,mV
